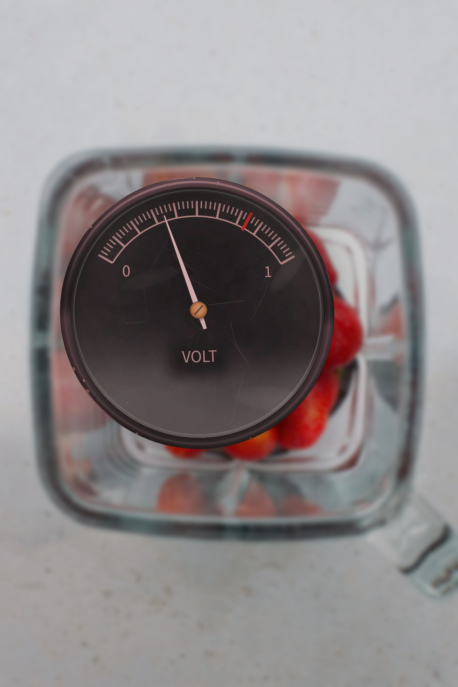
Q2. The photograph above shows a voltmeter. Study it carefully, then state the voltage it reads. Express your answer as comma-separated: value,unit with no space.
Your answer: 0.34,V
